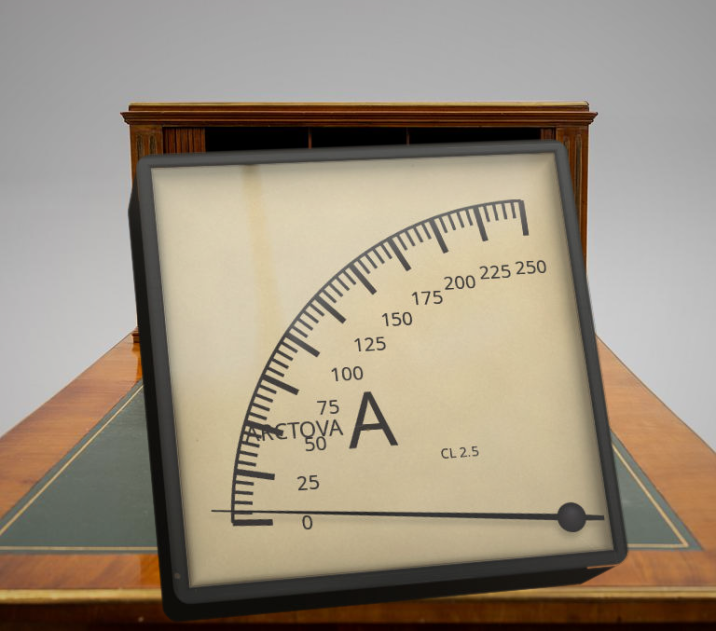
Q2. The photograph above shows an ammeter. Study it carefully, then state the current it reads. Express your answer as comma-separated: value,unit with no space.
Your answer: 5,A
